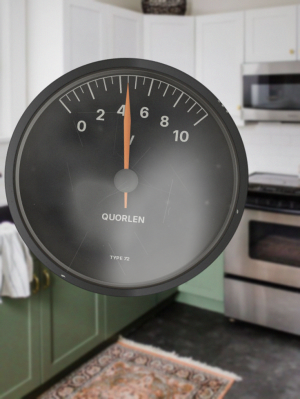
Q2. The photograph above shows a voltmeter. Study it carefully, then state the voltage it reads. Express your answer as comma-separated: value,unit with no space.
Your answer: 4.5,V
